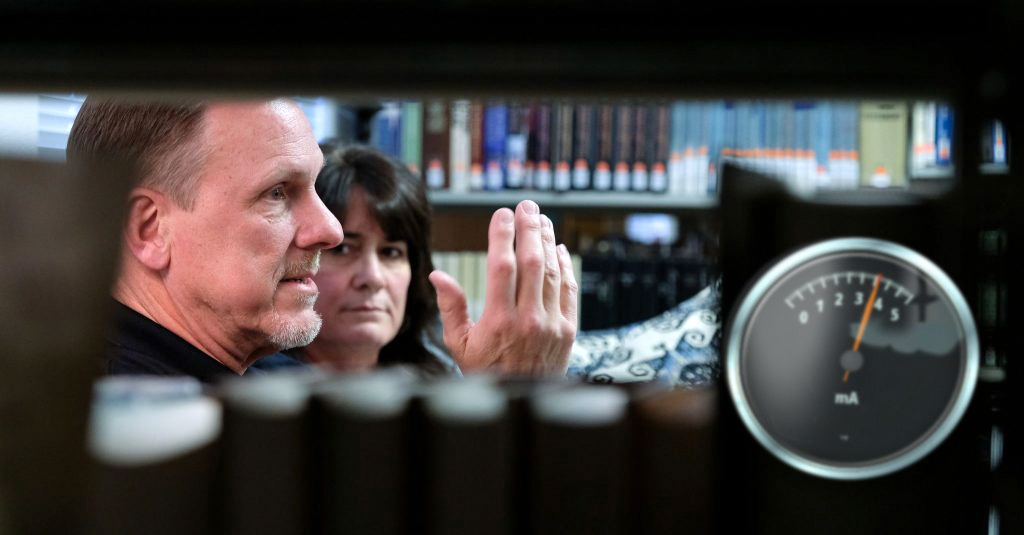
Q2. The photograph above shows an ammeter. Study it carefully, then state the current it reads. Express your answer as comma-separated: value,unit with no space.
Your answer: 3.5,mA
